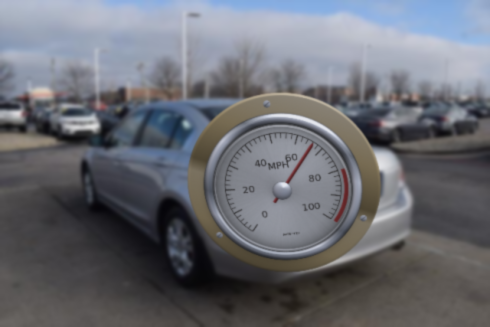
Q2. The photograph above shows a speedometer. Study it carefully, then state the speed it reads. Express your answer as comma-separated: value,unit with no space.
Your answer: 66,mph
